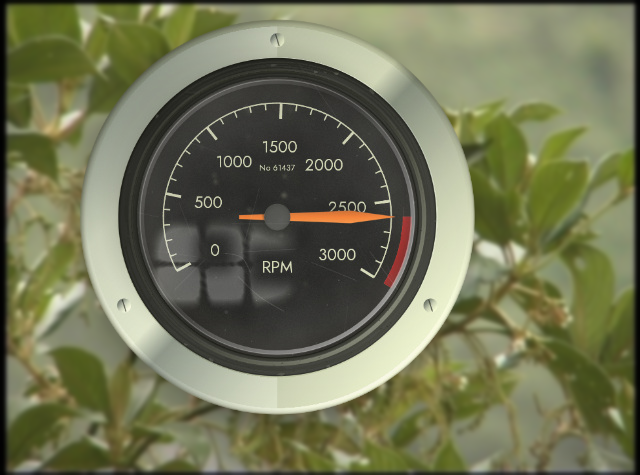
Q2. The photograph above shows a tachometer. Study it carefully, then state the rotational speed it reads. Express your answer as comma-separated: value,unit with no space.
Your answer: 2600,rpm
